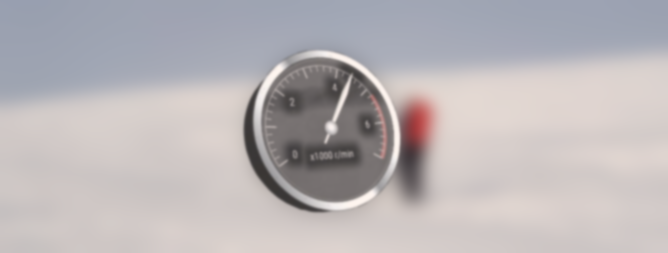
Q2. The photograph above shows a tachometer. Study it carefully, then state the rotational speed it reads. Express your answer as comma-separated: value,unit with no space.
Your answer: 4400,rpm
